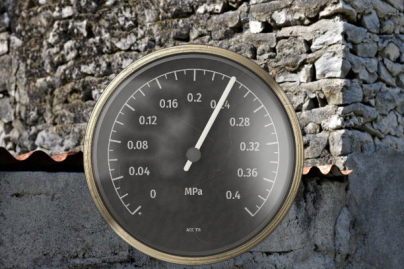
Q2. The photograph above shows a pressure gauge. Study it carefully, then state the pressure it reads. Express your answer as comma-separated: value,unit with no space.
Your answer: 0.24,MPa
